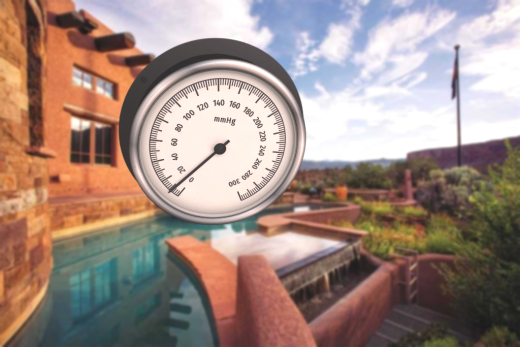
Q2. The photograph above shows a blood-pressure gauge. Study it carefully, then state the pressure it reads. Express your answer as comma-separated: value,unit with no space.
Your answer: 10,mmHg
